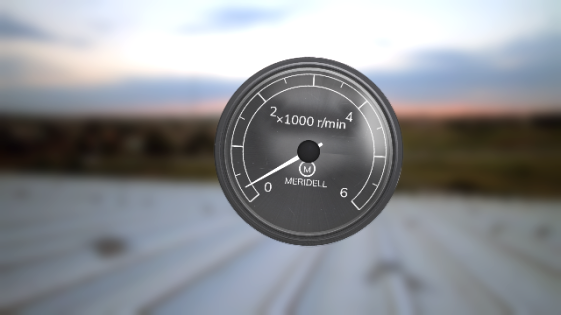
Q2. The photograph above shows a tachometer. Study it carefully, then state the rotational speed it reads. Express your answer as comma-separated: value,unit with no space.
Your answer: 250,rpm
